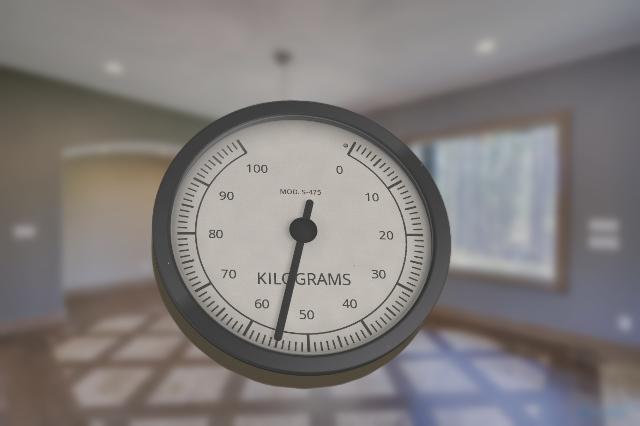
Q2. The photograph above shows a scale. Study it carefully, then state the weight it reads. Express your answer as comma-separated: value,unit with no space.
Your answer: 55,kg
